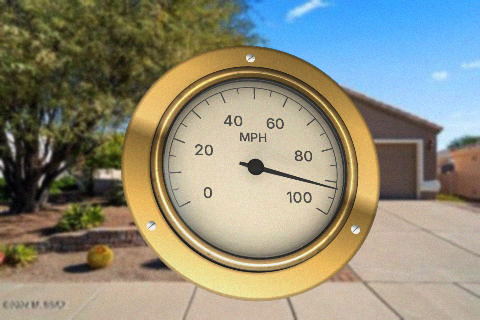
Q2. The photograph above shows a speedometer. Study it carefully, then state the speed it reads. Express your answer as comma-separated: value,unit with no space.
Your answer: 92.5,mph
